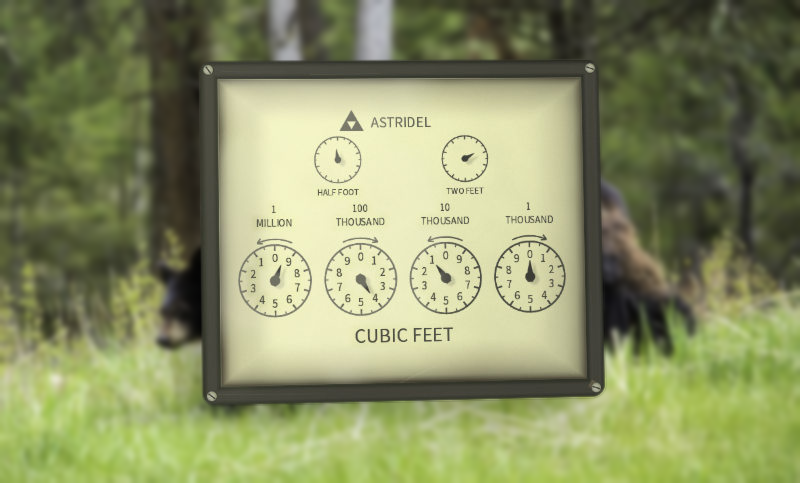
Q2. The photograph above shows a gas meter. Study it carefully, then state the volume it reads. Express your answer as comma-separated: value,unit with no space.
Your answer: 941000,ft³
